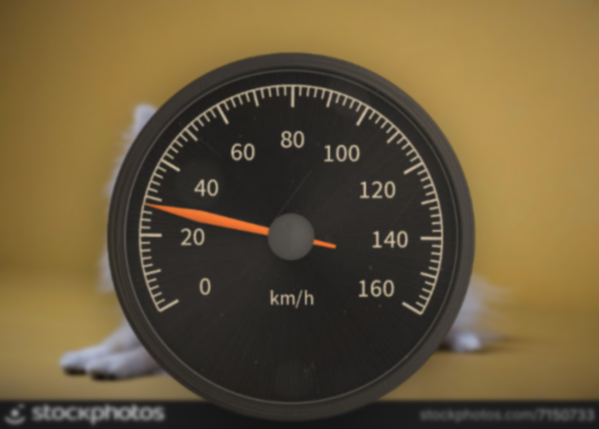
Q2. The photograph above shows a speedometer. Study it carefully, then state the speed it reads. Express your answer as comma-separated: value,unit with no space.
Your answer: 28,km/h
